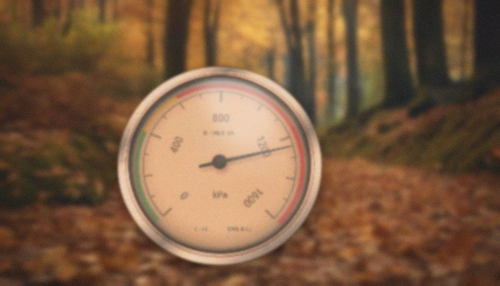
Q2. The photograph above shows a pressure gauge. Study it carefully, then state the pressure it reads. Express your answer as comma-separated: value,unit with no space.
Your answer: 1250,kPa
